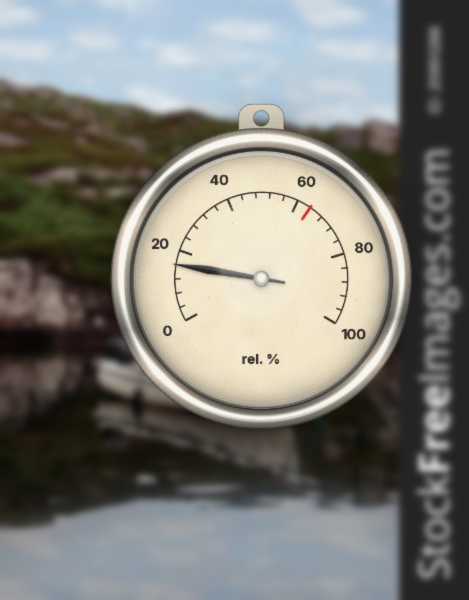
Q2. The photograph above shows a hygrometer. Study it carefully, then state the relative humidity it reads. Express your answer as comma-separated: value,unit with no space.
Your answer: 16,%
